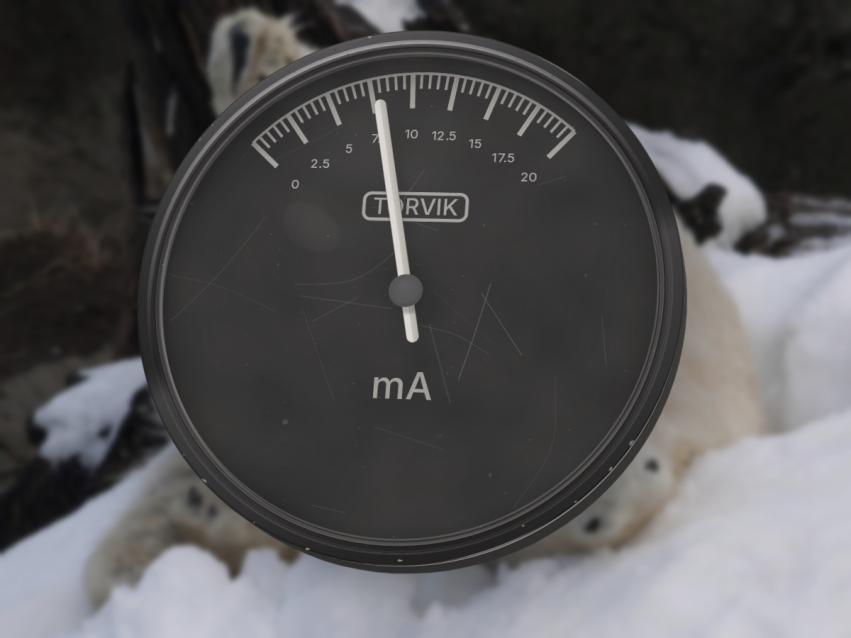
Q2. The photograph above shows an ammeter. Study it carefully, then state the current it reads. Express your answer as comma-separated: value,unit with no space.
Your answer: 8,mA
